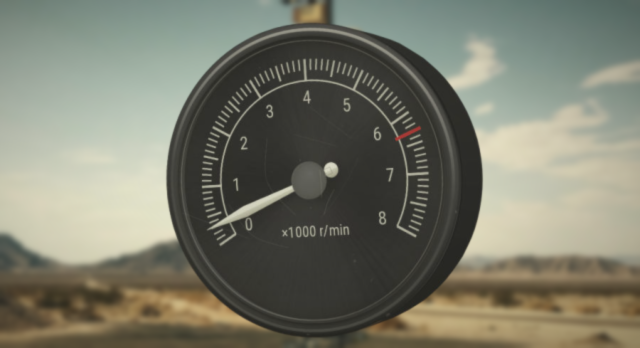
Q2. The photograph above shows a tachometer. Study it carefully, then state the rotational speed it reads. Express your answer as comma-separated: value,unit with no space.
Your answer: 300,rpm
